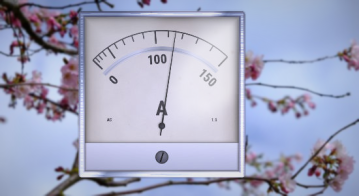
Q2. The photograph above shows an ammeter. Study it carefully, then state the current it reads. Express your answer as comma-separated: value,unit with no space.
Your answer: 115,A
